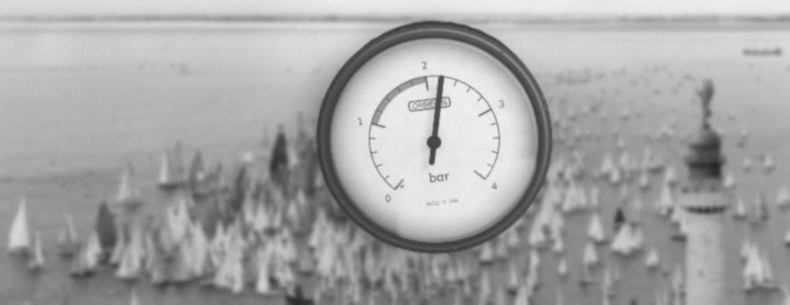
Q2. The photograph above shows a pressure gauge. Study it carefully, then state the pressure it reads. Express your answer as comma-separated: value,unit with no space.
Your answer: 2.2,bar
